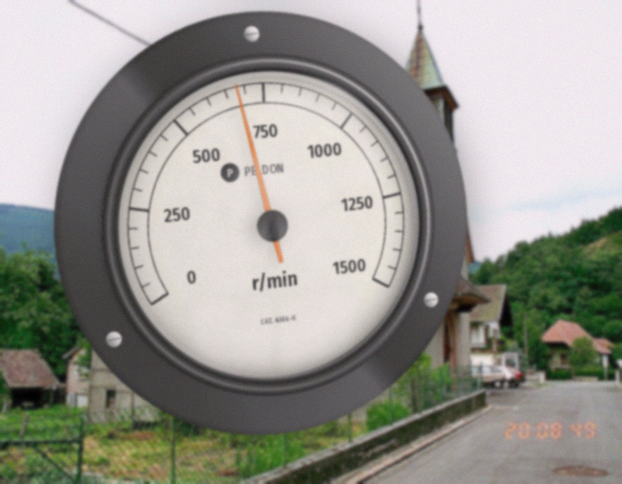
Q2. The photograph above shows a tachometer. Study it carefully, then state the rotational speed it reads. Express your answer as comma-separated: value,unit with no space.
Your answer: 675,rpm
